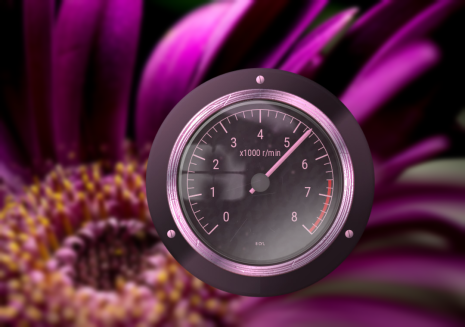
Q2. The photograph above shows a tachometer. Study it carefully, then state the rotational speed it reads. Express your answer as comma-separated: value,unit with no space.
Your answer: 5300,rpm
